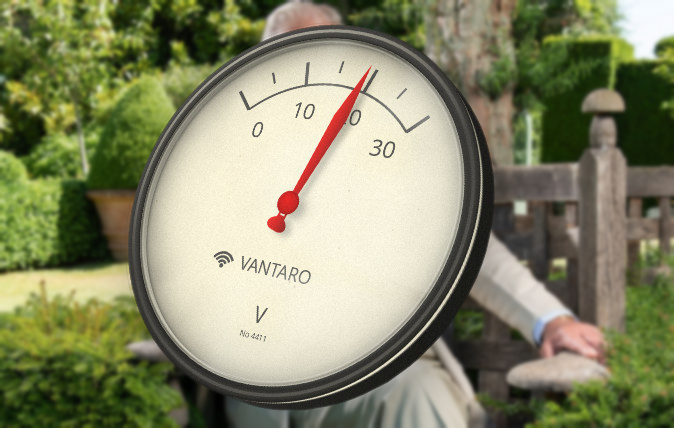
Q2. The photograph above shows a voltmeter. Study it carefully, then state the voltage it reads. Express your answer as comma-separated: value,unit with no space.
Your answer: 20,V
